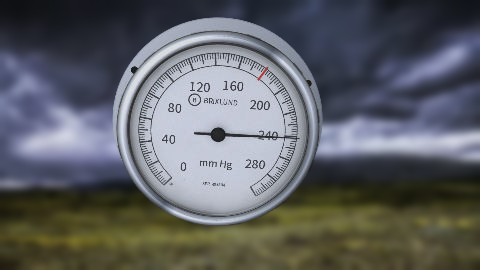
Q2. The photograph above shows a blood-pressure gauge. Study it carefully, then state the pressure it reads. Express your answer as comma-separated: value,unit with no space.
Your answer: 240,mmHg
